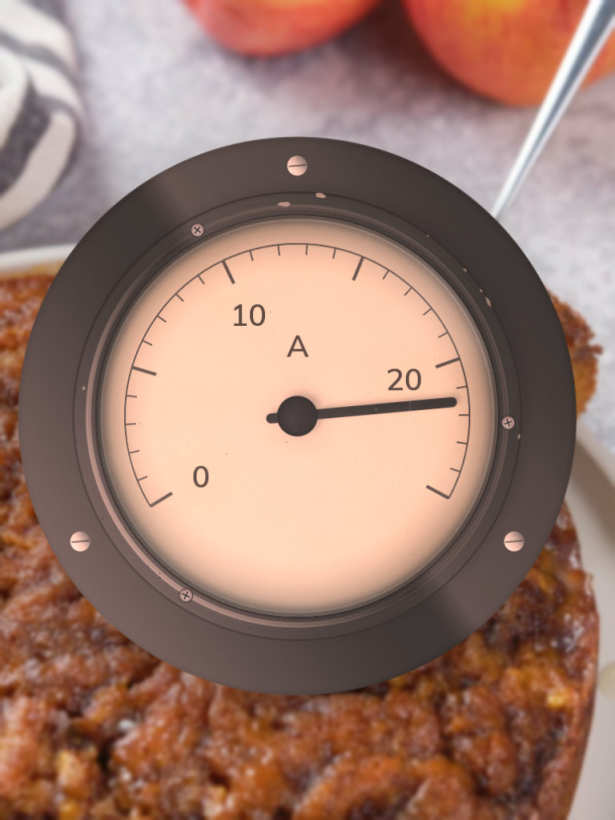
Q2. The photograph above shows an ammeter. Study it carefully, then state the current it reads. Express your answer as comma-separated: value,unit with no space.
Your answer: 21.5,A
